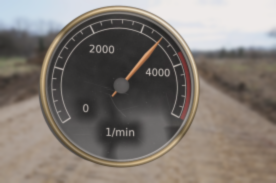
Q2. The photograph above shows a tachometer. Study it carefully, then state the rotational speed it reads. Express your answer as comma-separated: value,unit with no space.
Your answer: 3400,rpm
